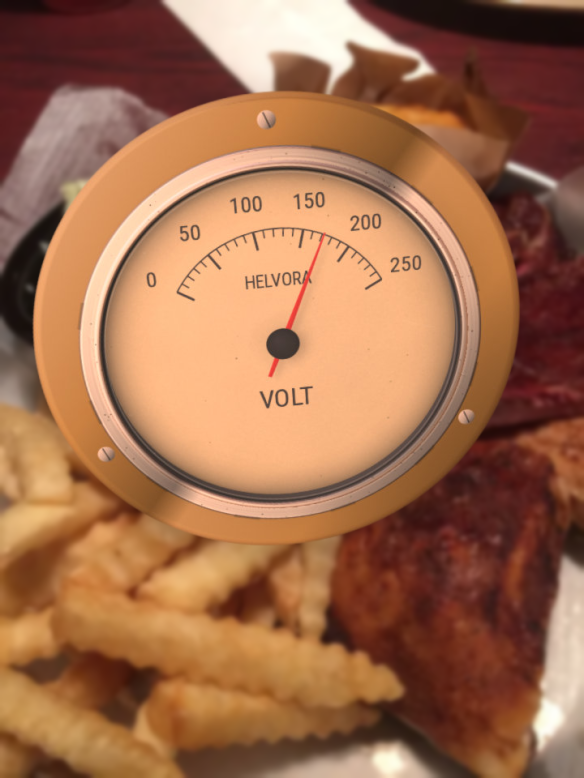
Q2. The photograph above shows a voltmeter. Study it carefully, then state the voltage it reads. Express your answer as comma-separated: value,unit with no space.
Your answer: 170,V
